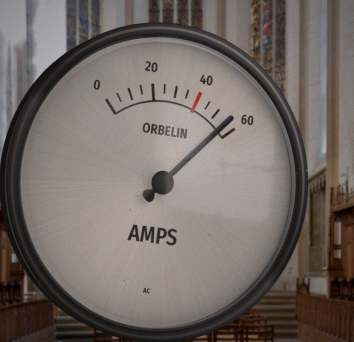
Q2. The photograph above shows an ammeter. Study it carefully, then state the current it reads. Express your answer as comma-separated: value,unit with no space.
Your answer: 55,A
